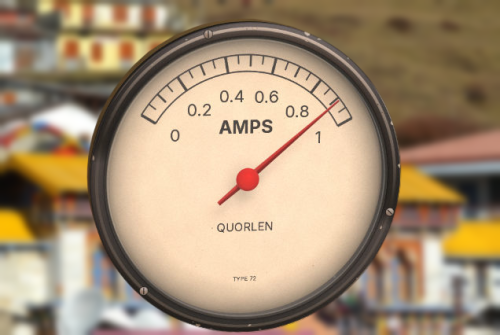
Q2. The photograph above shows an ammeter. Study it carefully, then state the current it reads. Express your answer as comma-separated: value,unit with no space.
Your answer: 0.9,A
